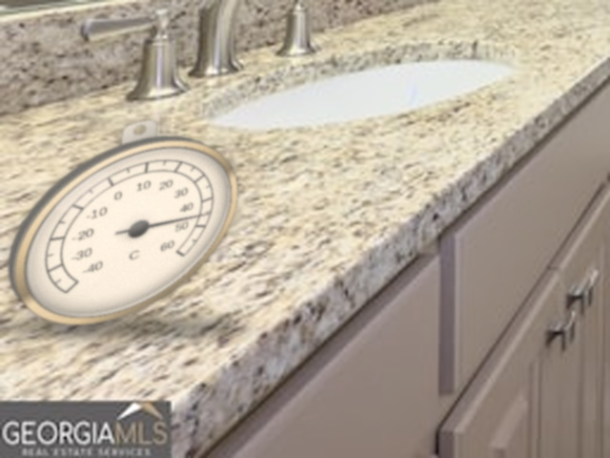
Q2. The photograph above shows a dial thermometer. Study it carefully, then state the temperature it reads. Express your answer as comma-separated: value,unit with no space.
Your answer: 45,°C
